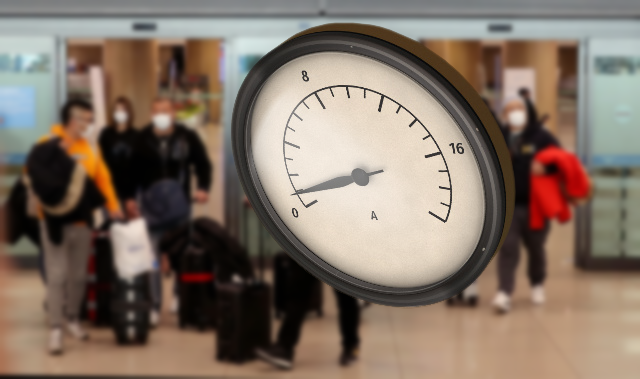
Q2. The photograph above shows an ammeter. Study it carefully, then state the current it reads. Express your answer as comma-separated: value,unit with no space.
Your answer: 1,A
